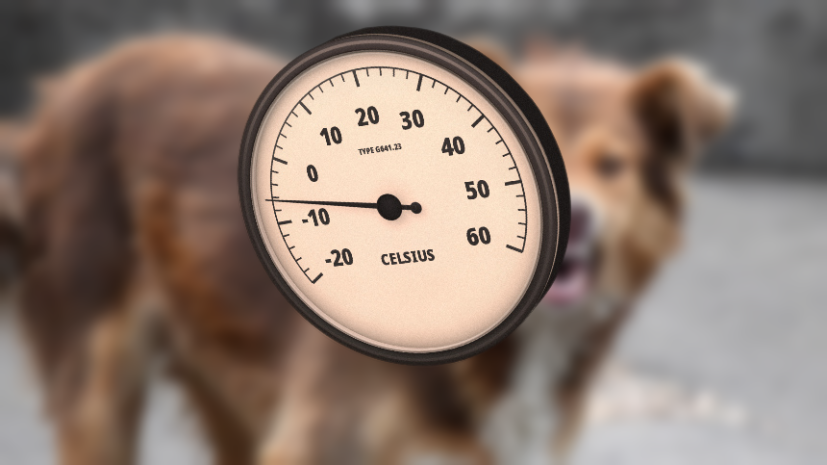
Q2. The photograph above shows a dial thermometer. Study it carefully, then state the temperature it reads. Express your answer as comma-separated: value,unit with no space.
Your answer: -6,°C
